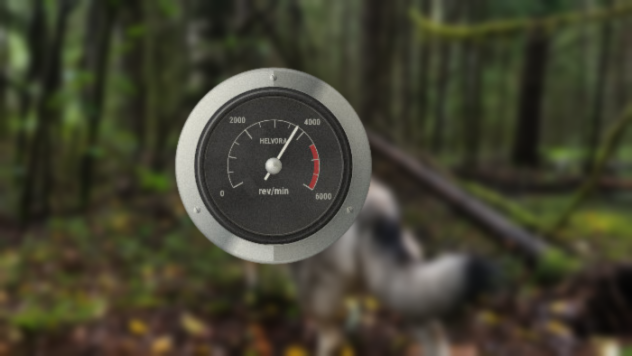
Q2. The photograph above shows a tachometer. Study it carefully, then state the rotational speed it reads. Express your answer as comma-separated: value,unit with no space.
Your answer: 3750,rpm
